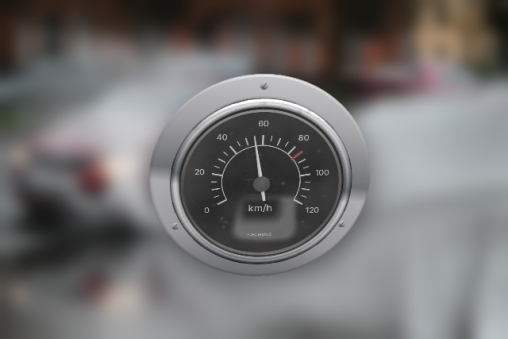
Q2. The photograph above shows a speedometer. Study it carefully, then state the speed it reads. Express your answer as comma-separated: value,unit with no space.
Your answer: 55,km/h
